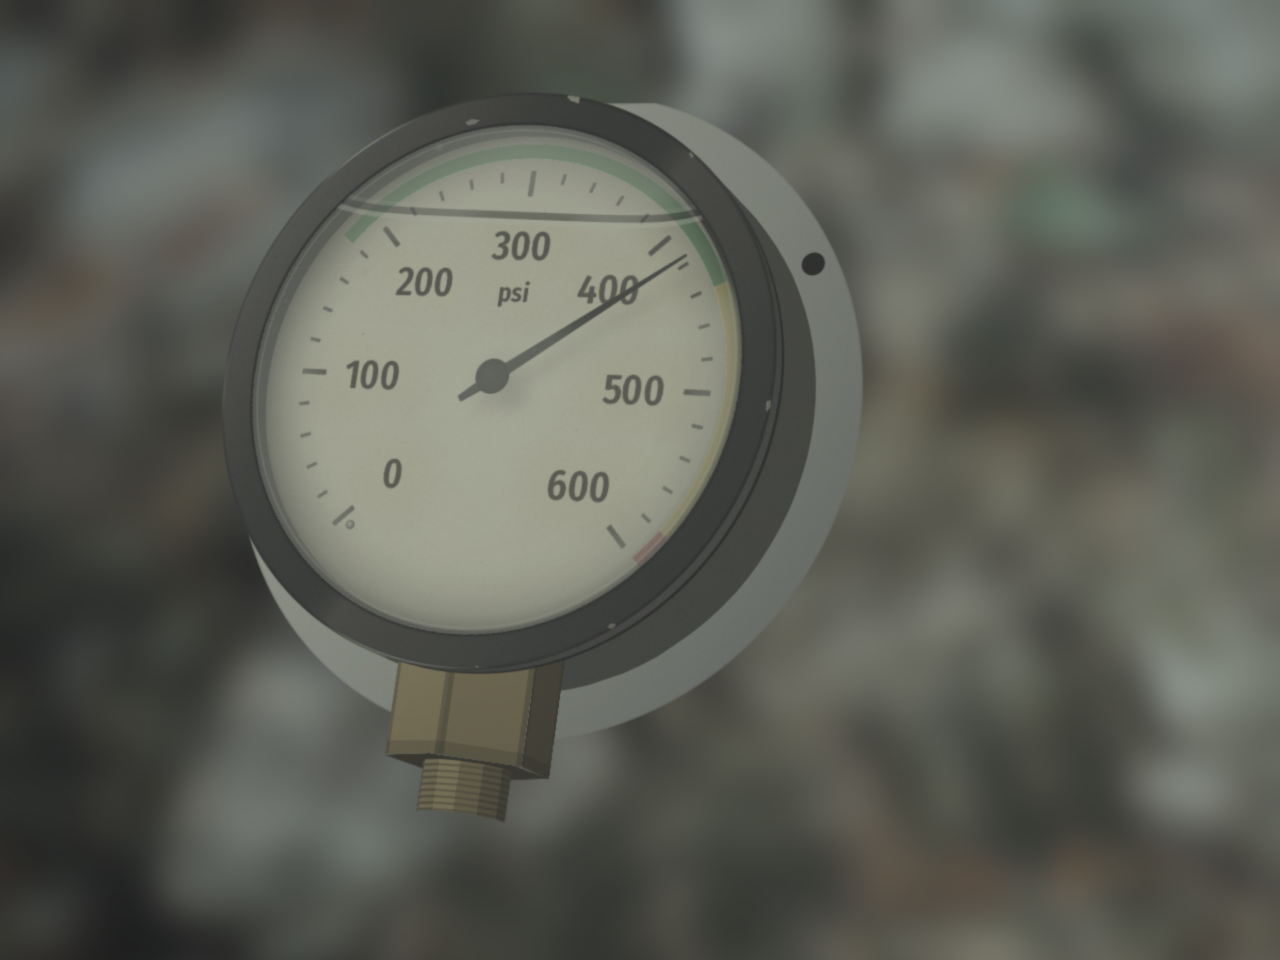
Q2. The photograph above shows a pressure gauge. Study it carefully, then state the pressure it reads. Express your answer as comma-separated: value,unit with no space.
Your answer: 420,psi
